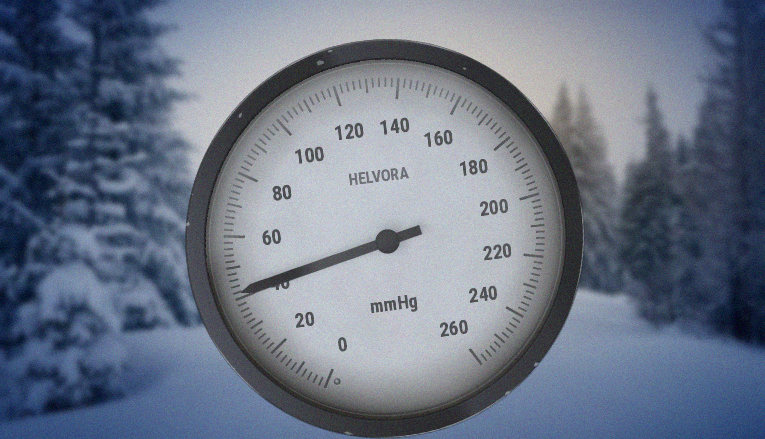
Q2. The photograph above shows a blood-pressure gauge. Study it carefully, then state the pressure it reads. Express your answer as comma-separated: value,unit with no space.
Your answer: 42,mmHg
